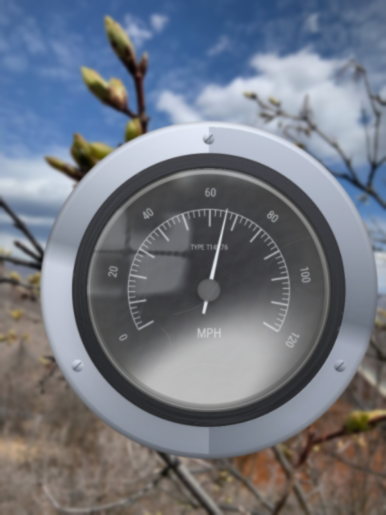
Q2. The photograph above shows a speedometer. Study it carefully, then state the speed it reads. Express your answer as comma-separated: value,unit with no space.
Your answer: 66,mph
